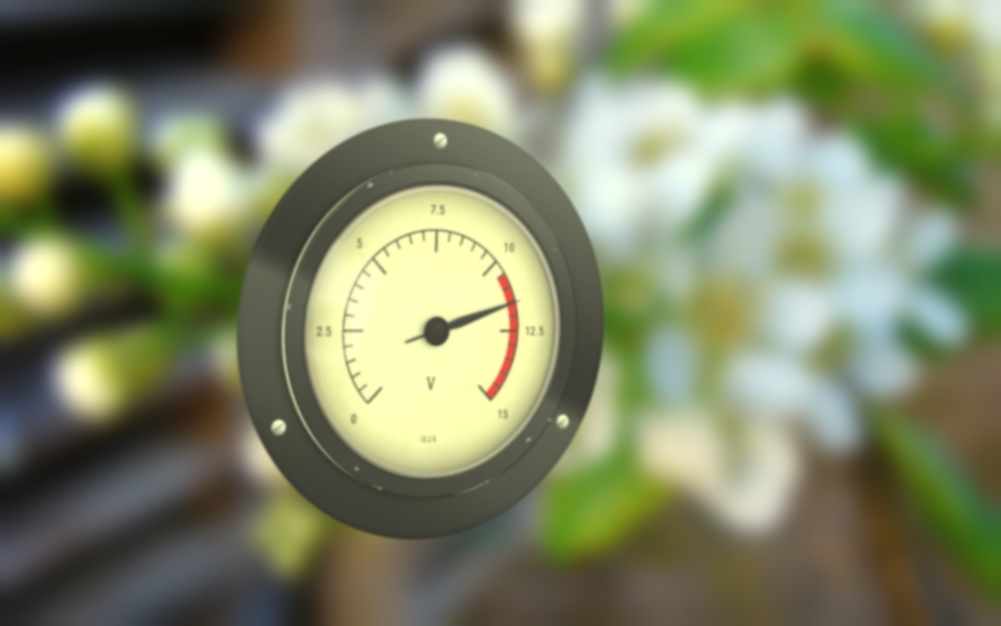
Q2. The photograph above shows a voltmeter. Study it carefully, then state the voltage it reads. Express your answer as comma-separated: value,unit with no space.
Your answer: 11.5,V
